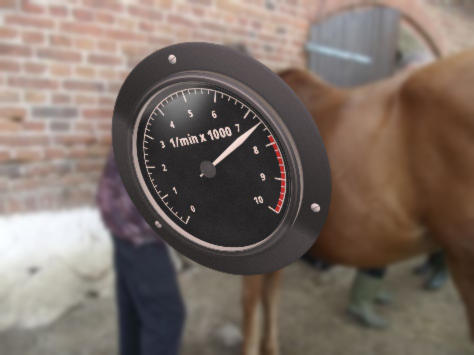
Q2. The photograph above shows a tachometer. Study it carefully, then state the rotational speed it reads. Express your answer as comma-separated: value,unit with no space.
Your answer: 7400,rpm
